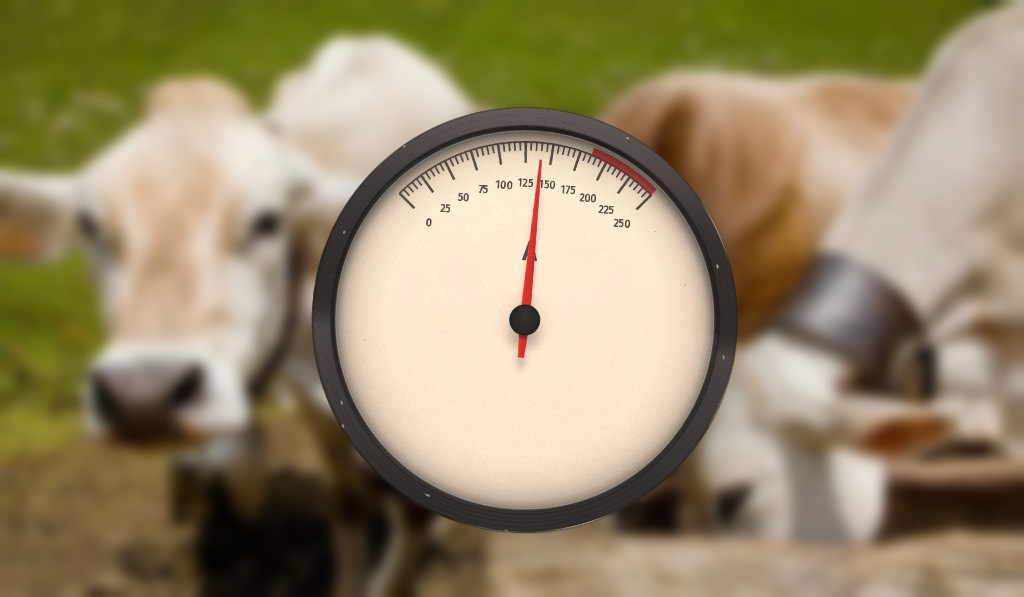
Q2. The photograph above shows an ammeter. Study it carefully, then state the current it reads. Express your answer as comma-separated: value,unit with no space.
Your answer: 140,A
